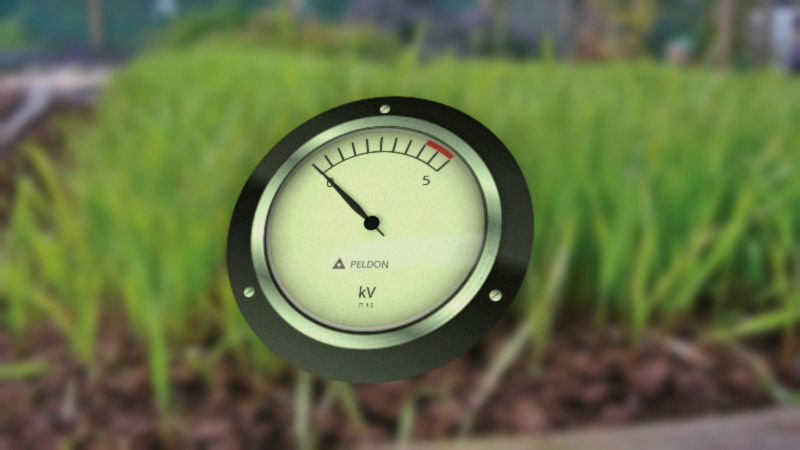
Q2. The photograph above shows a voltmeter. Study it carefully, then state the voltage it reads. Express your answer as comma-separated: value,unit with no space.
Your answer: 0,kV
